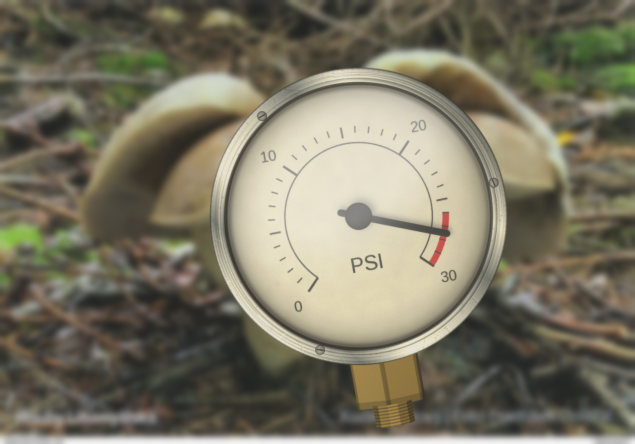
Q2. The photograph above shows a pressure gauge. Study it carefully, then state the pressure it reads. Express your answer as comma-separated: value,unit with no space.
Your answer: 27.5,psi
